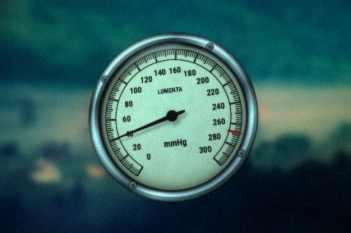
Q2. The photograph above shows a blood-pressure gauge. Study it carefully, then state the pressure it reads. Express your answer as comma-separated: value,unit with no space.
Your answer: 40,mmHg
